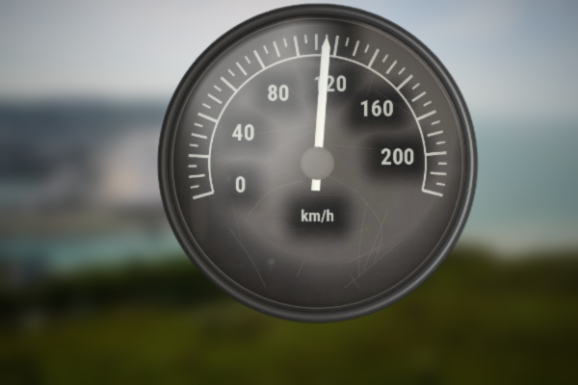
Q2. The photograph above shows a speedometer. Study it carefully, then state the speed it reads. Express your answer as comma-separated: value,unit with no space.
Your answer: 115,km/h
